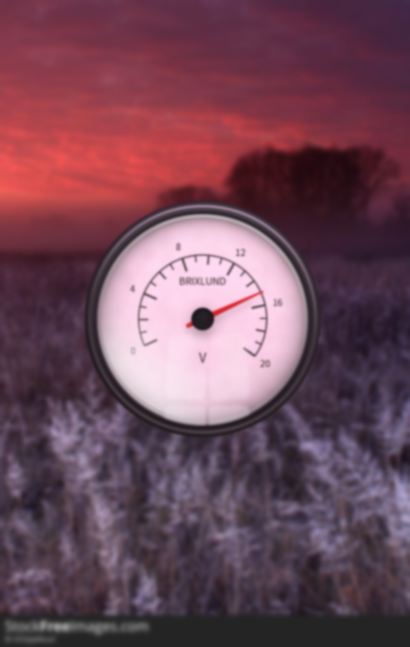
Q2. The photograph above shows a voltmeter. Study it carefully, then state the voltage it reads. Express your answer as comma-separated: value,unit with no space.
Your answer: 15,V
